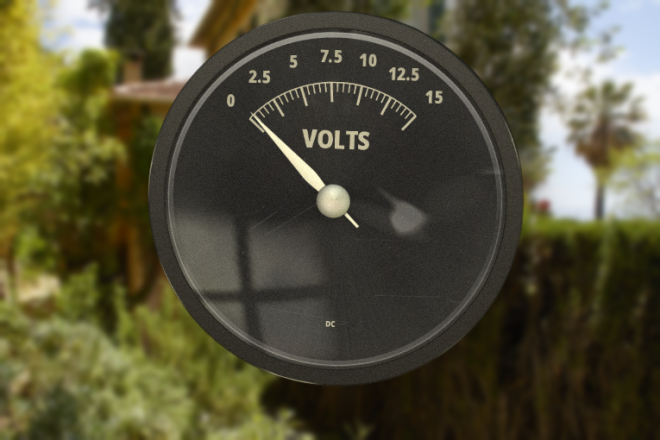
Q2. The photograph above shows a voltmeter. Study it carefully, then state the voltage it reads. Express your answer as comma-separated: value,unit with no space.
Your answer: 0.5,V
